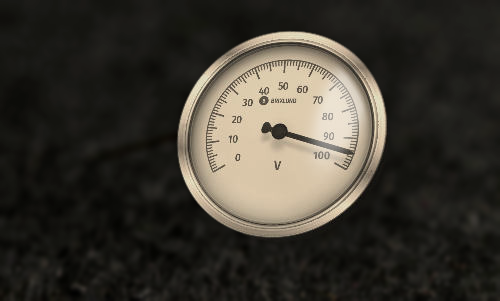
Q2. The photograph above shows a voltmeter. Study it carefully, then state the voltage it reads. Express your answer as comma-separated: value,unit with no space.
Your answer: 95,V
